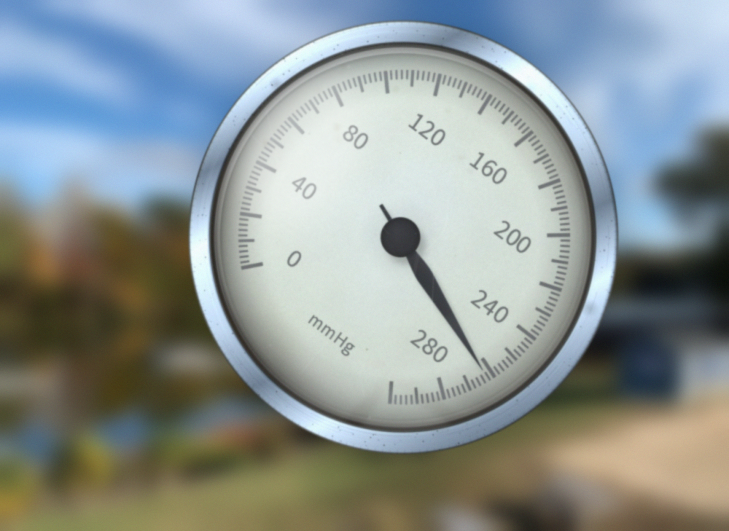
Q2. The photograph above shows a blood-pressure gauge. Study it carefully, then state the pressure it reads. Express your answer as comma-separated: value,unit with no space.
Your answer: 262,mmHg
